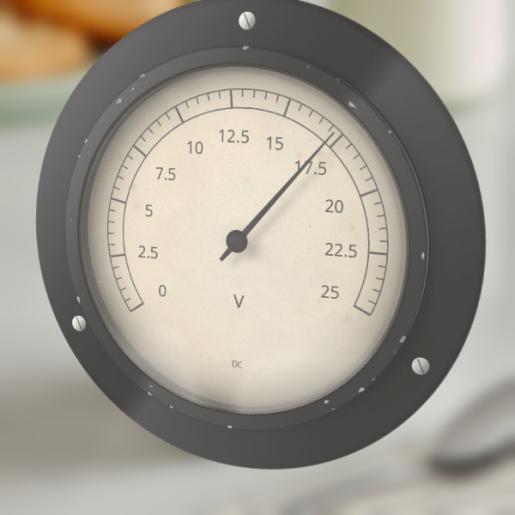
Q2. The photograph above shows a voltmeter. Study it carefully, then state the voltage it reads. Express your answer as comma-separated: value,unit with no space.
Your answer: 17.25,V
